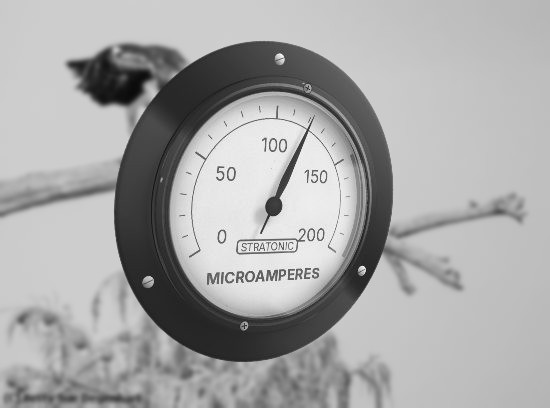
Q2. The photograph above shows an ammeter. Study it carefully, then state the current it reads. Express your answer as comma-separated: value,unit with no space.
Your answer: 120,µA
